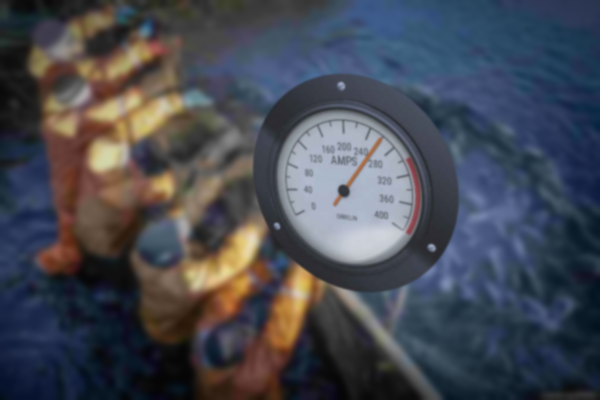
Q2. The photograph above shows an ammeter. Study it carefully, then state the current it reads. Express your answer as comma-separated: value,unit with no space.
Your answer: 260,A
